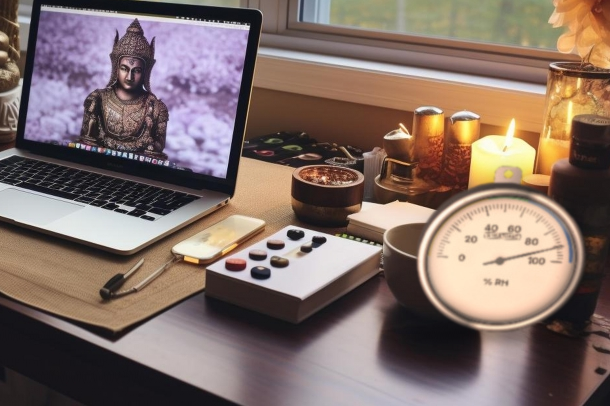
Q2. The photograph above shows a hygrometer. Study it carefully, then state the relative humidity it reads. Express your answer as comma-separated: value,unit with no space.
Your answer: 90,%
